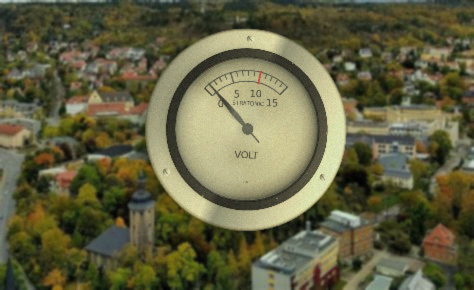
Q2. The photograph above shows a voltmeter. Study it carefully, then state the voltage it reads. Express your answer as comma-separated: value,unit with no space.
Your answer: 1,V
